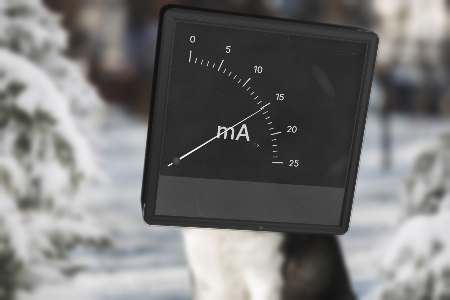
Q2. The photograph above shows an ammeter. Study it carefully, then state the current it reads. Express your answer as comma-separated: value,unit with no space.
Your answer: 15,mA
